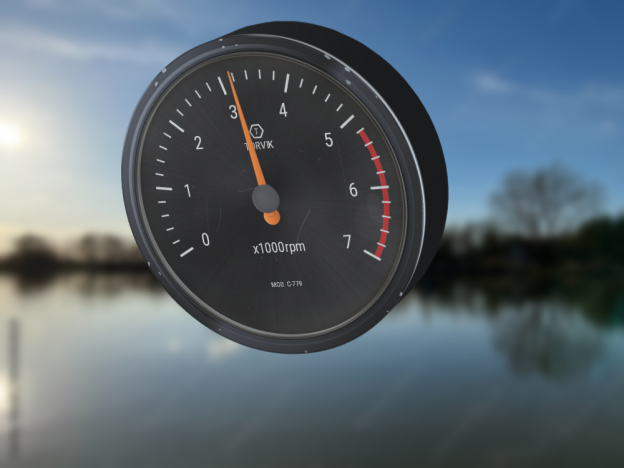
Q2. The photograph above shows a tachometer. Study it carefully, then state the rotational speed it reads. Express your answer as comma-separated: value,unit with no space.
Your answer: 3200,rpm
